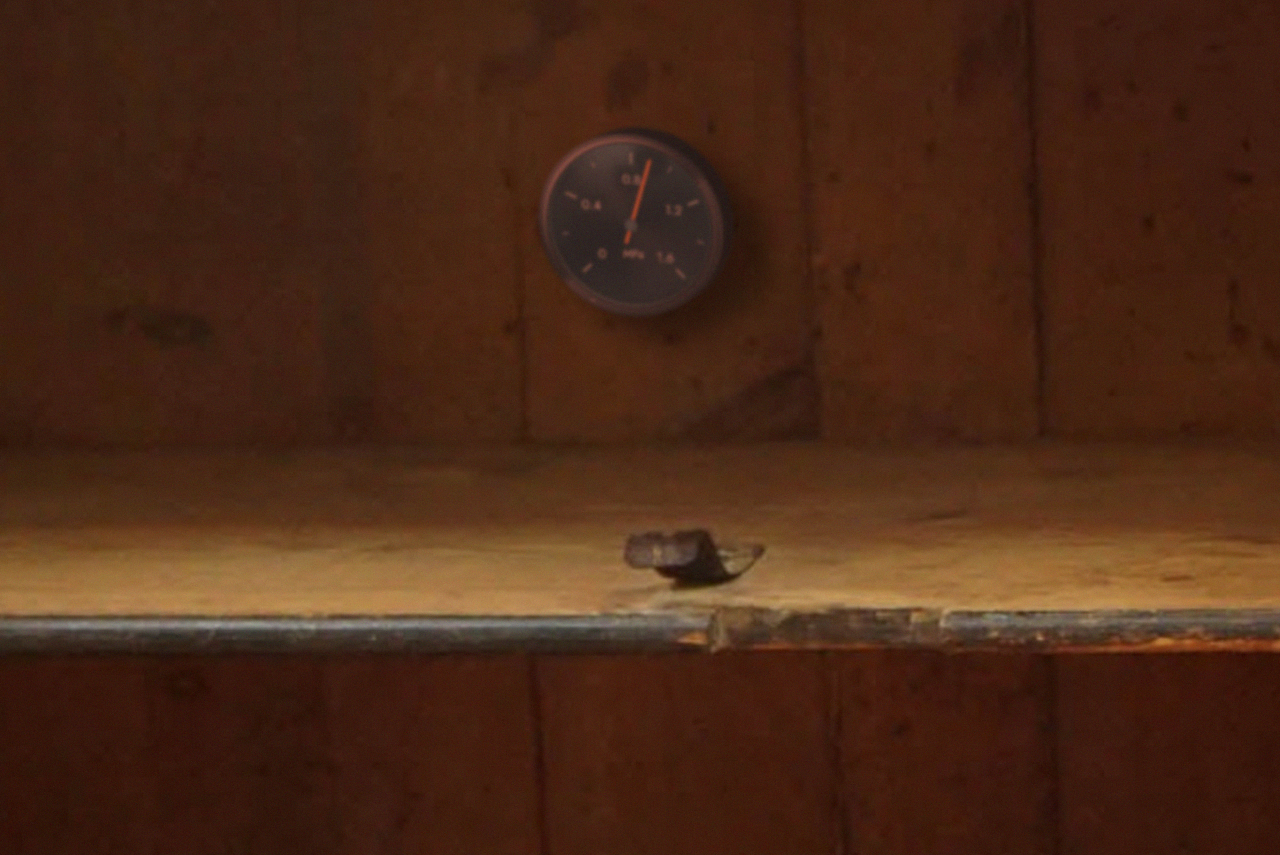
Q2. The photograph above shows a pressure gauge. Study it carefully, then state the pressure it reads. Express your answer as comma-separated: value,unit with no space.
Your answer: 0.9,MPa
